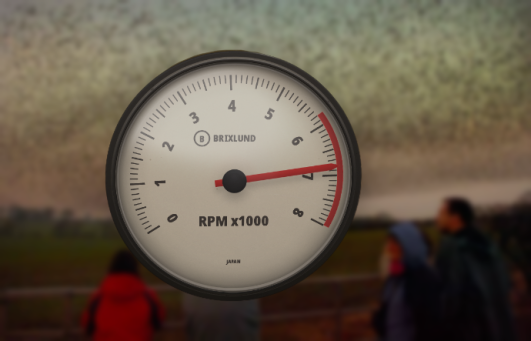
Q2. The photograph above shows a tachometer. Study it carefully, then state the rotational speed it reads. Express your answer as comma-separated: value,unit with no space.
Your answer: 6800,rpm
